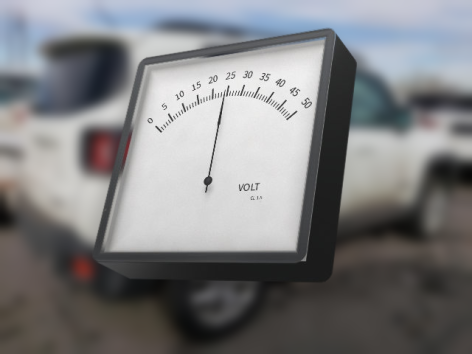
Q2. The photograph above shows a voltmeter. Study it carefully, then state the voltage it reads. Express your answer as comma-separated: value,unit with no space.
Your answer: 25,V
